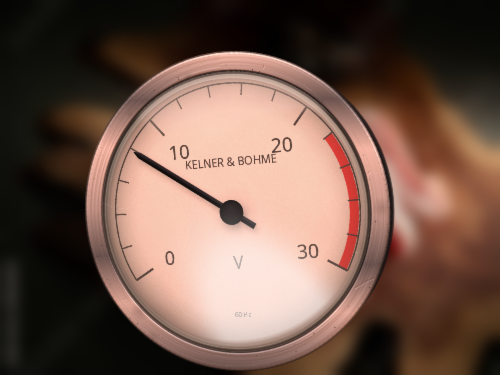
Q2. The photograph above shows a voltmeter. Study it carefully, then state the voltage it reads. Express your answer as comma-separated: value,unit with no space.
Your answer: 8,V
